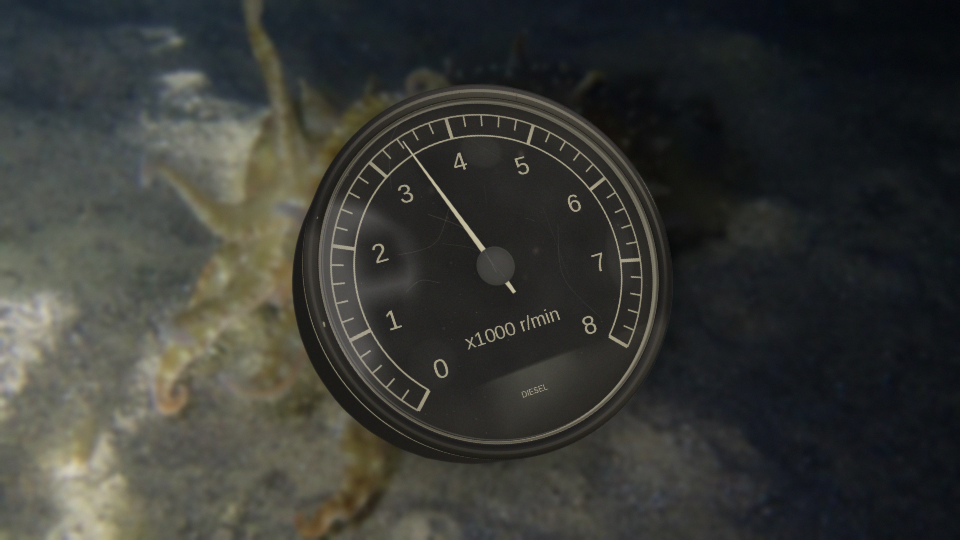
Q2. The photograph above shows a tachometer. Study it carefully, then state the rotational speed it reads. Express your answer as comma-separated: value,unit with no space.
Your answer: 3400,rpm
